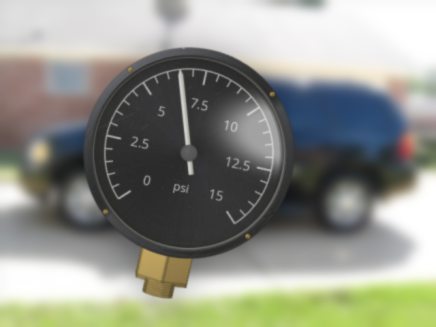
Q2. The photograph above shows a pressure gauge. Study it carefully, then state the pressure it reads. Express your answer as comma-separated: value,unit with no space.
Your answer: 6.5,psi
